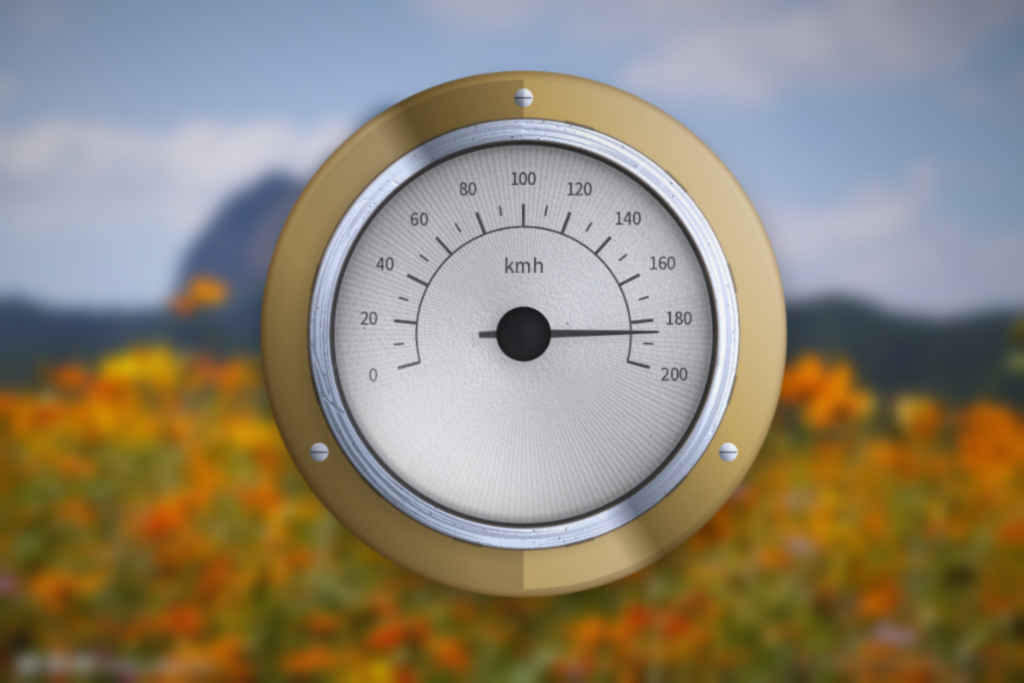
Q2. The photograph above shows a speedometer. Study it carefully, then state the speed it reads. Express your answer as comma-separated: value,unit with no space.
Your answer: 185,km/h
